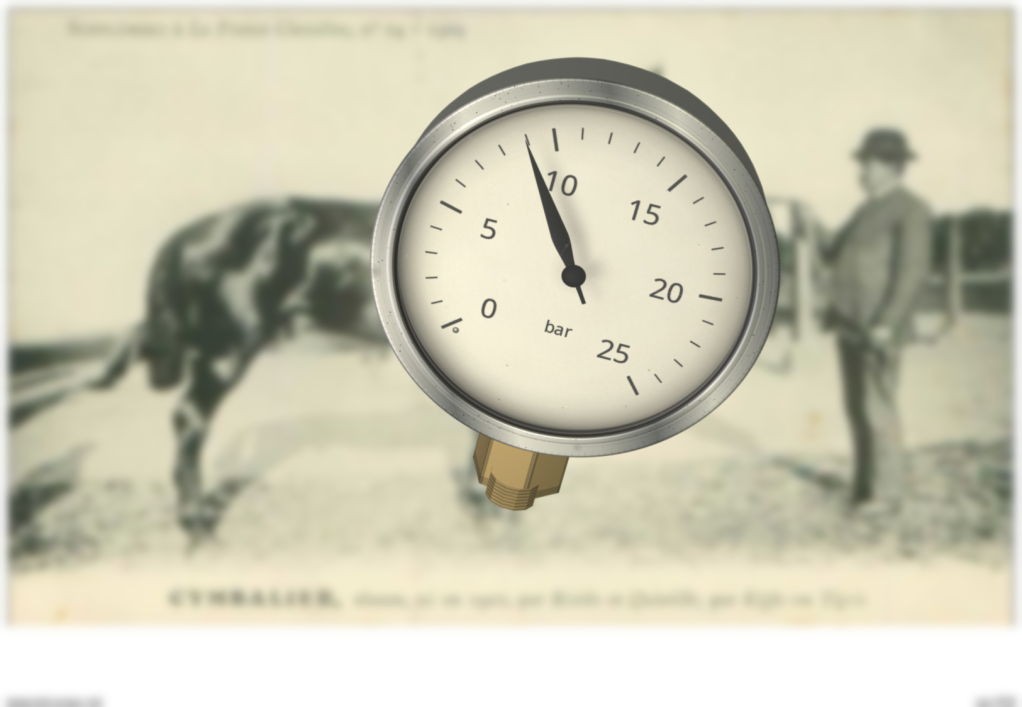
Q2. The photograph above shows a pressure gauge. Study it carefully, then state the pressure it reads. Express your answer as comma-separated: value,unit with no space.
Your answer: 9,bar
